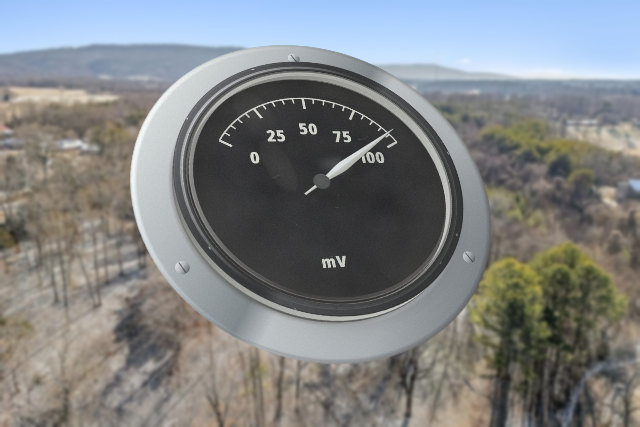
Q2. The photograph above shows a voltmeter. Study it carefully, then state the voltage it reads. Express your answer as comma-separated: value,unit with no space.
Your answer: 95,mV
